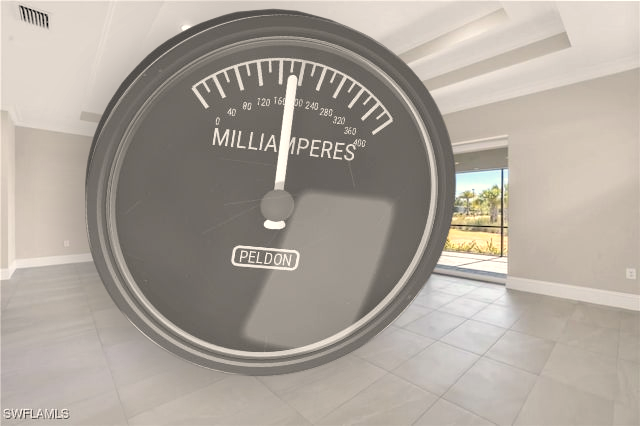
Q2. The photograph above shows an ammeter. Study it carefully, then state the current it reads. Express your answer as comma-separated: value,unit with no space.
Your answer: 180,mA
